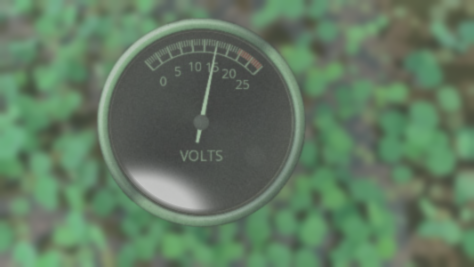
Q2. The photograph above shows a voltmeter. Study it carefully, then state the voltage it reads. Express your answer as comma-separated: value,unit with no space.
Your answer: 15,V
